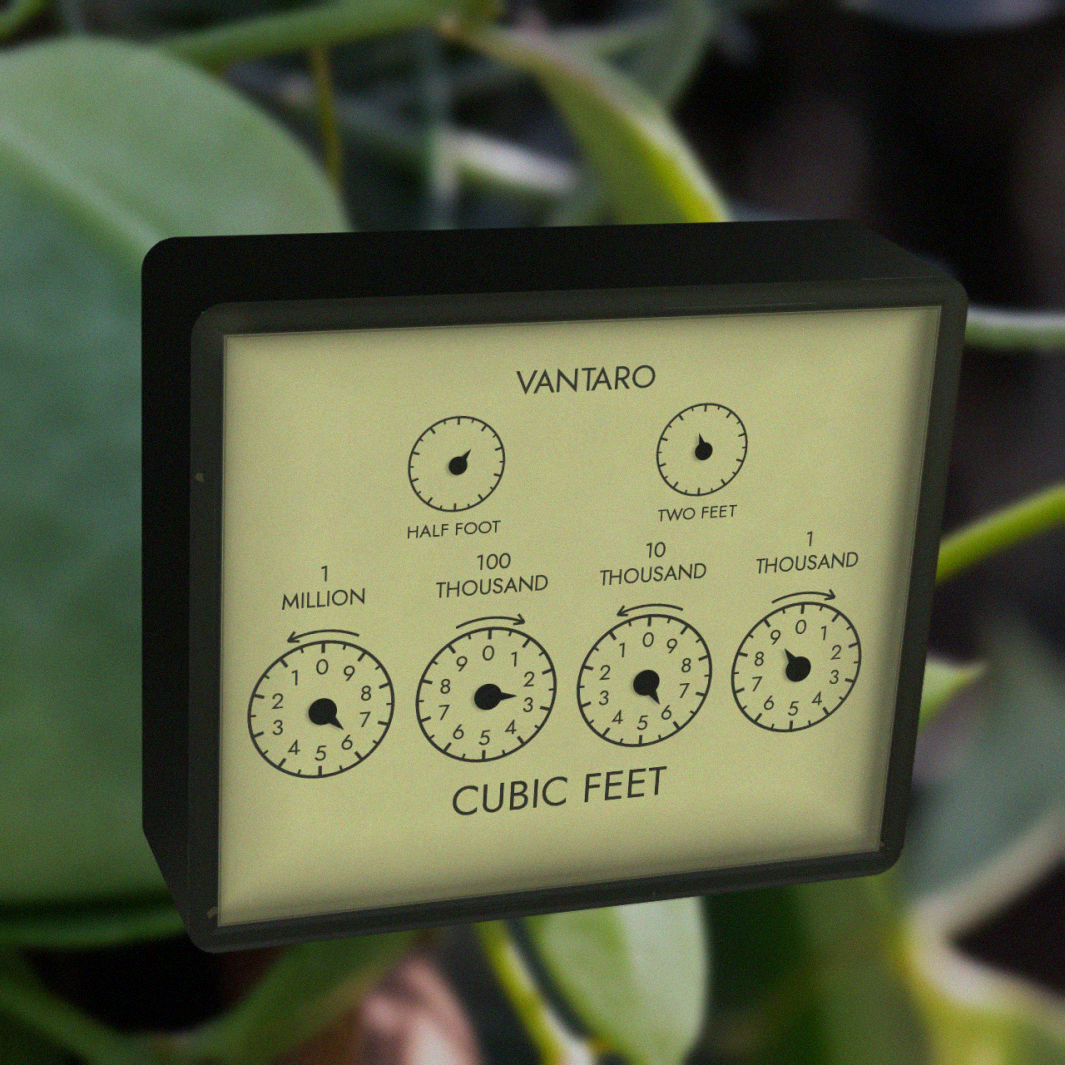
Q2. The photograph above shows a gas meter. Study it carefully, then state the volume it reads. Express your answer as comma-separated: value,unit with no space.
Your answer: 625900,ft³
